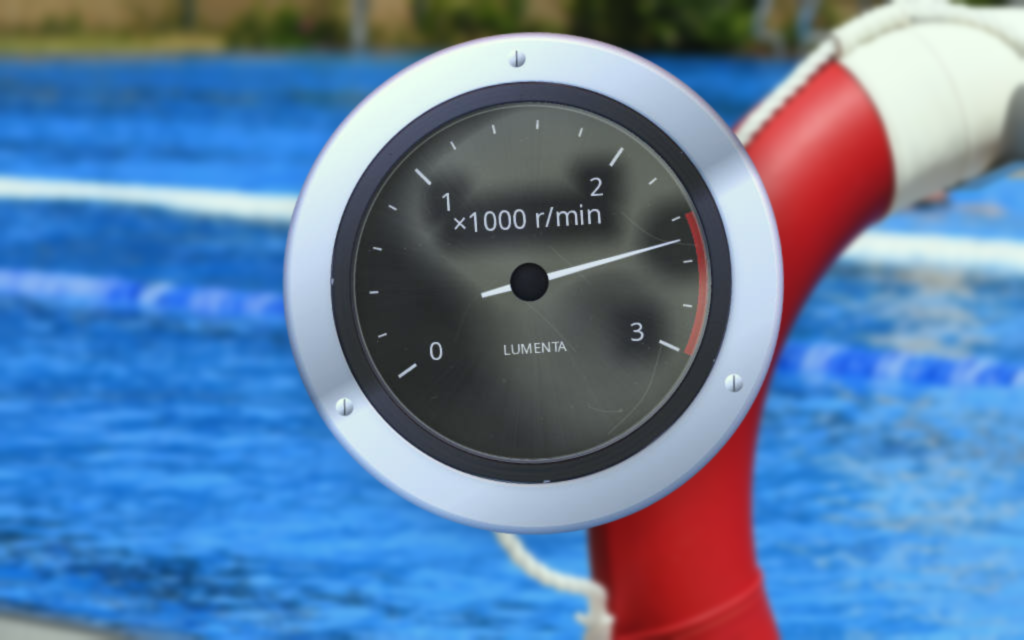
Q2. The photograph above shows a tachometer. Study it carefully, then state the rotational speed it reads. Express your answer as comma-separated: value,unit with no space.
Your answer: 2500,rpm
